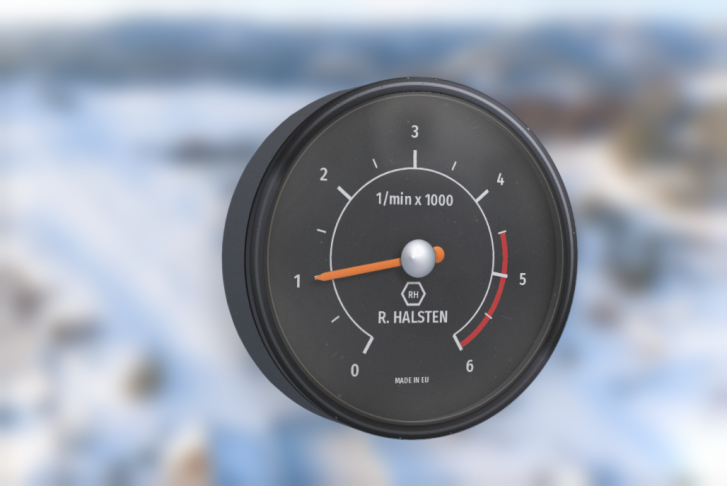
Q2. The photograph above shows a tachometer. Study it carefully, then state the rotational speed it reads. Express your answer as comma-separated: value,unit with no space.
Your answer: 1000,rpm
